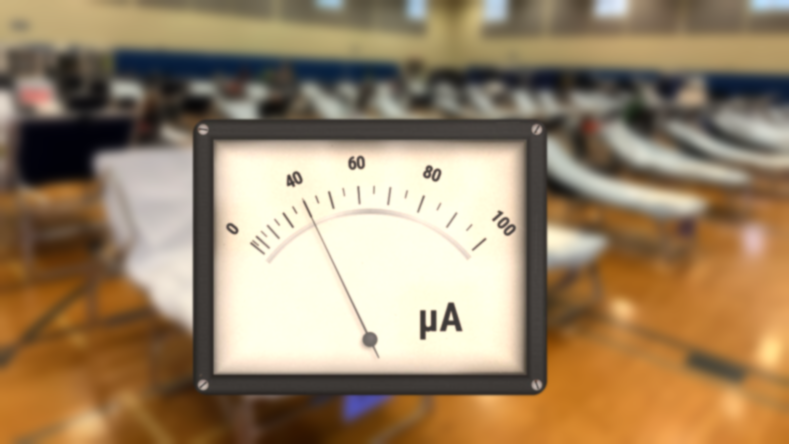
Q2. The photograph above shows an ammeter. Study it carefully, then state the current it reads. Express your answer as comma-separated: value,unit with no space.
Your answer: 40,µA
